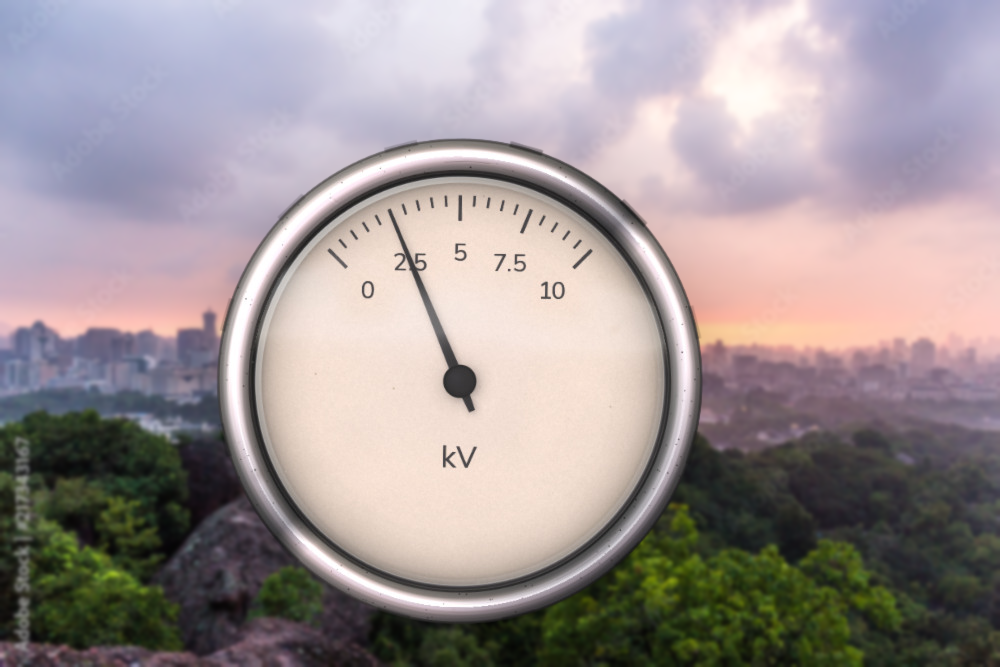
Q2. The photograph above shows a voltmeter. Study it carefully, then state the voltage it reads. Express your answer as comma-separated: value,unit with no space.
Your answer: 2.5,kV
